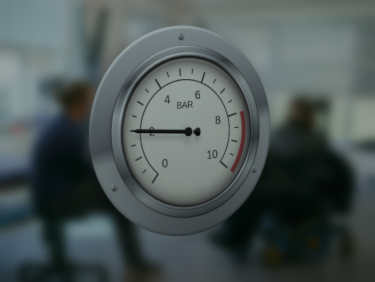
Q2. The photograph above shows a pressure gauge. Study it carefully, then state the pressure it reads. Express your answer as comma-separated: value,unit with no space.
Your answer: 2,bar
